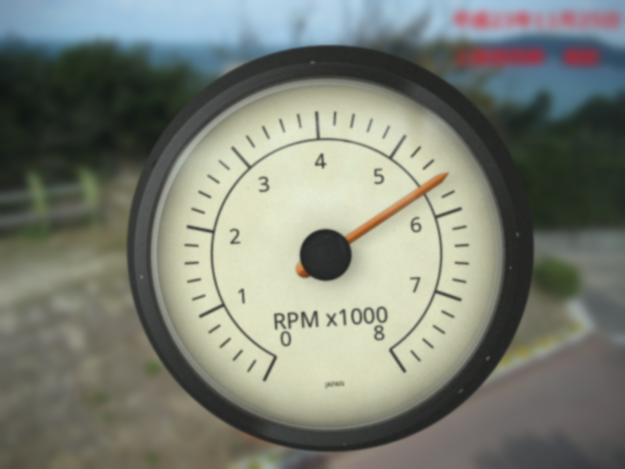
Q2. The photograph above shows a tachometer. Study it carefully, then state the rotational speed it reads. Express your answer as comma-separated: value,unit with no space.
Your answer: 5600,rpm
